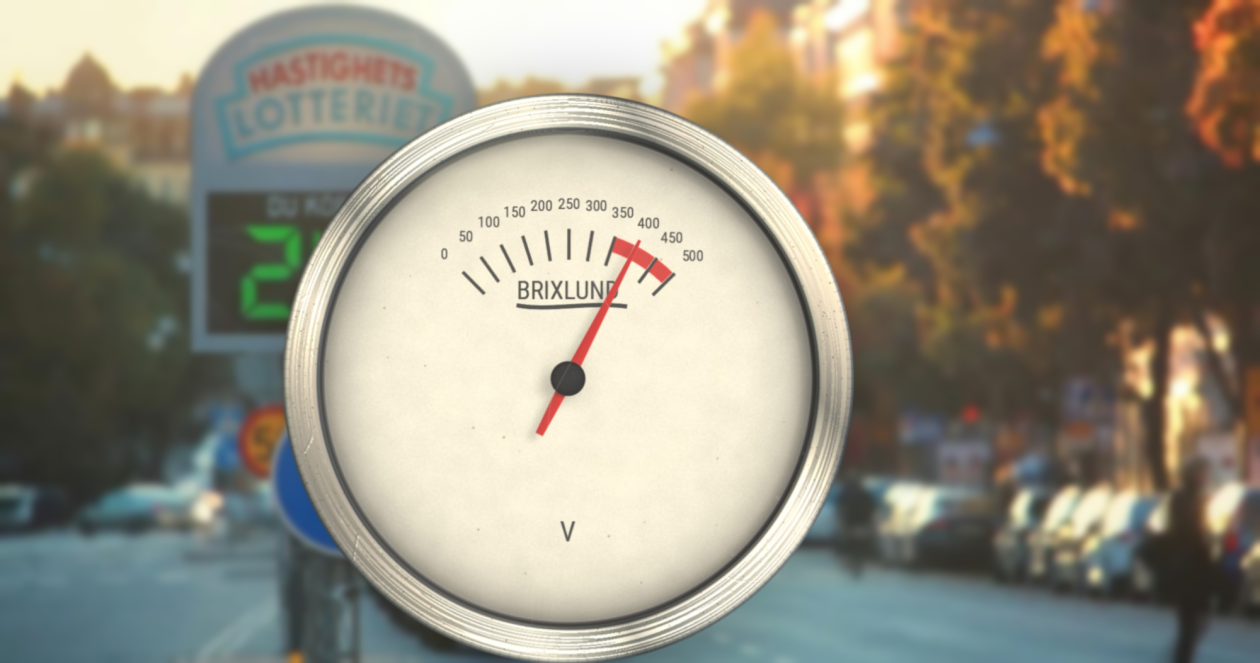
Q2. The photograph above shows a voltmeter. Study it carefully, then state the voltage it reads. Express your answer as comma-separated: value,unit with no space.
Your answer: 400,V
